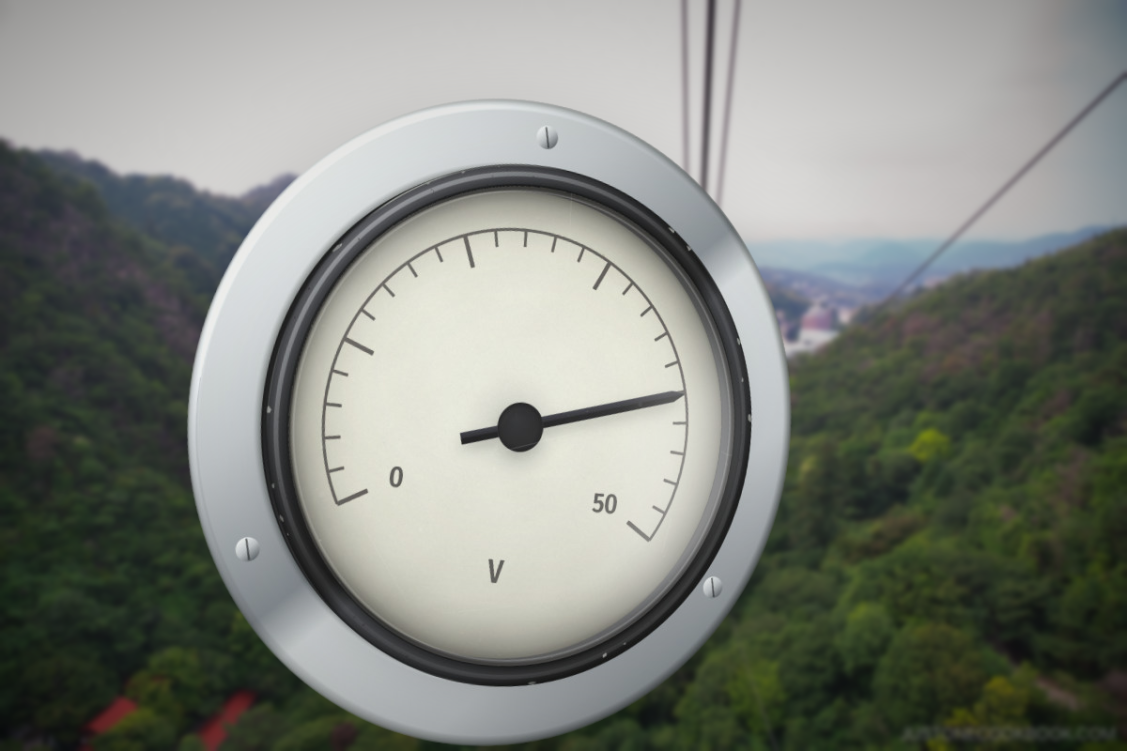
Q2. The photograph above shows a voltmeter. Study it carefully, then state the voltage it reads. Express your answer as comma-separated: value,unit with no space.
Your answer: 40,V
